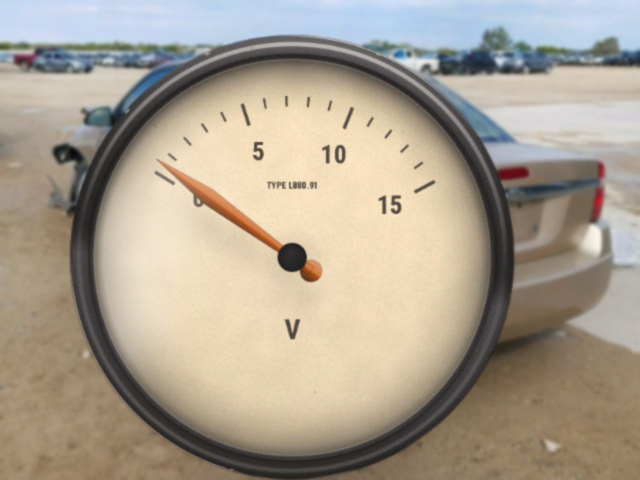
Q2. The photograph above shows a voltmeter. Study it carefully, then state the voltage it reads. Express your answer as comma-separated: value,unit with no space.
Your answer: 0.5,V
